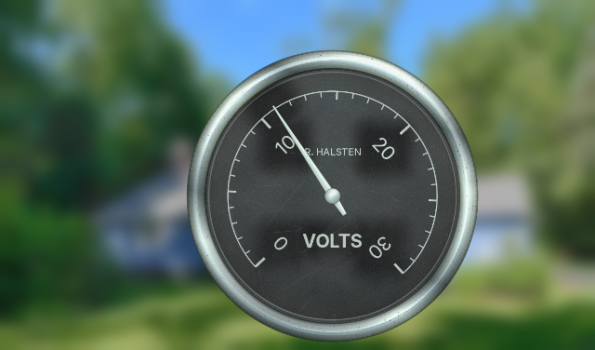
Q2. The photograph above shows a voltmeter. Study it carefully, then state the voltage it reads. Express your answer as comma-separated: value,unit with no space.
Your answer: 11,V
